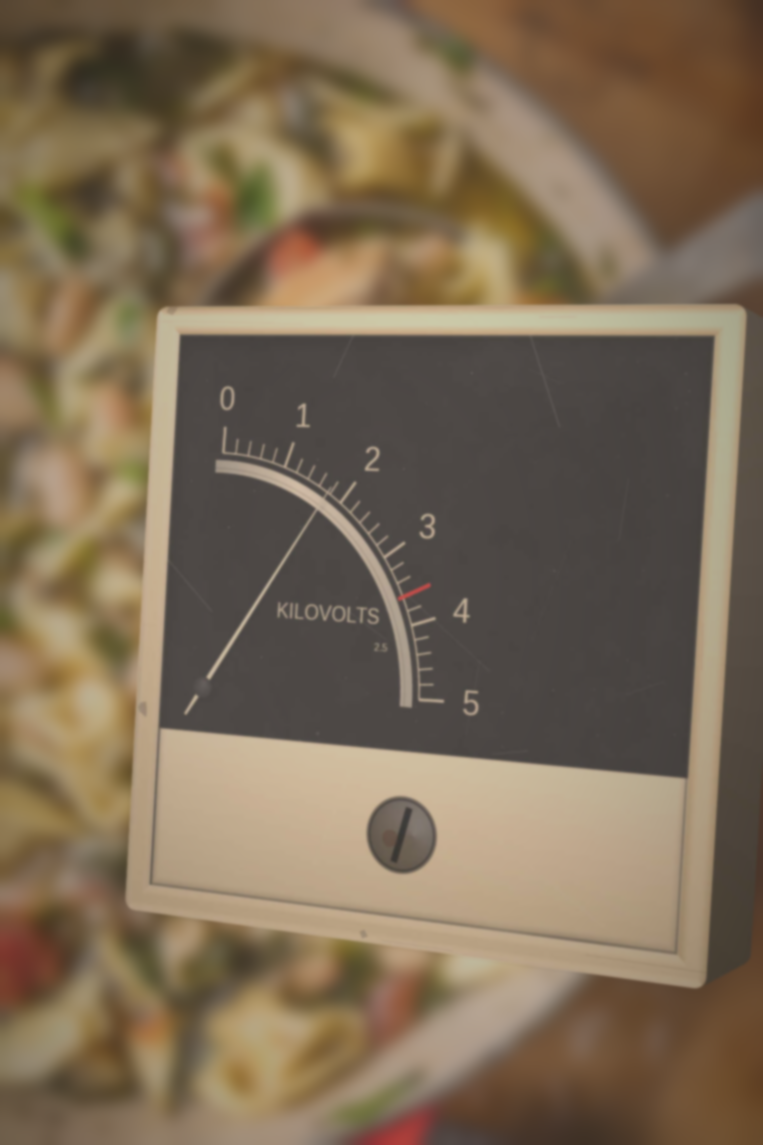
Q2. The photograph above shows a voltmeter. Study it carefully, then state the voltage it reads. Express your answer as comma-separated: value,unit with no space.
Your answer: 1.8,kV
